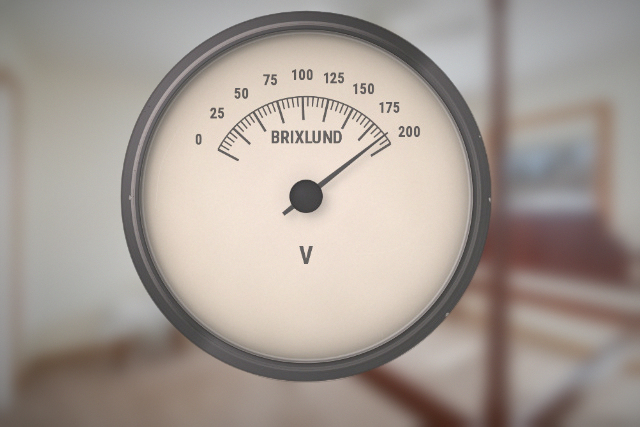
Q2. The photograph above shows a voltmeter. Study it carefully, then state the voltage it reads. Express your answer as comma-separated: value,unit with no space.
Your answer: 190,V
